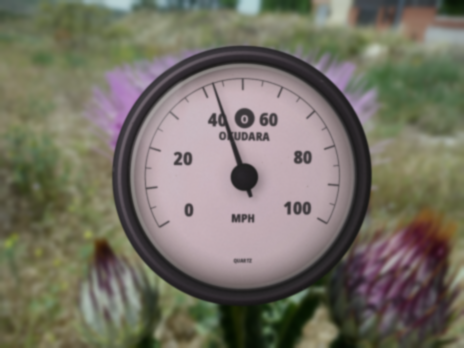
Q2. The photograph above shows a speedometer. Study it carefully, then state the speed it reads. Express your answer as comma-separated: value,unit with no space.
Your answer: 42.5,mph
